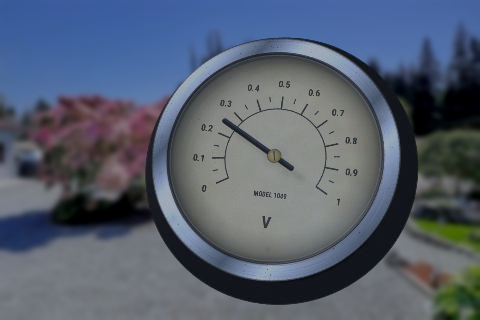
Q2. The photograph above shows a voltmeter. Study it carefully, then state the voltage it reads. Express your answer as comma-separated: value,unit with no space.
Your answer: 0.25,V
